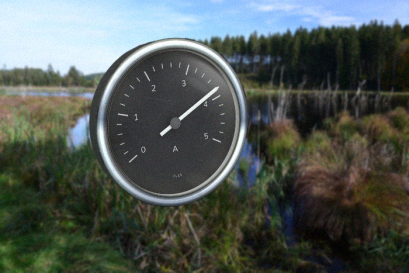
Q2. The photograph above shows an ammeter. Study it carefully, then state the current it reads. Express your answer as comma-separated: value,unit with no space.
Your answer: 3.8,A
